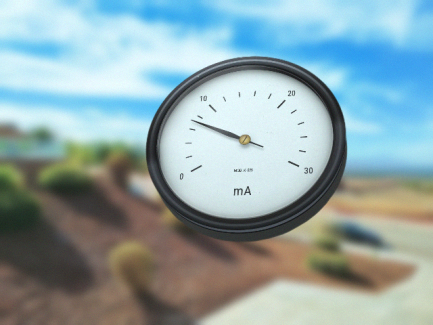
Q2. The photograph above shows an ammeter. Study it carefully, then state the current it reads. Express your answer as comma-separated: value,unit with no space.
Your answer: 7,mA
